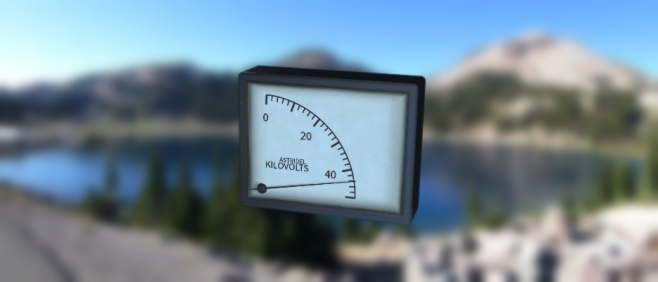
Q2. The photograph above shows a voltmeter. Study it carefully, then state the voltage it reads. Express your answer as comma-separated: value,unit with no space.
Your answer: 44,kV
